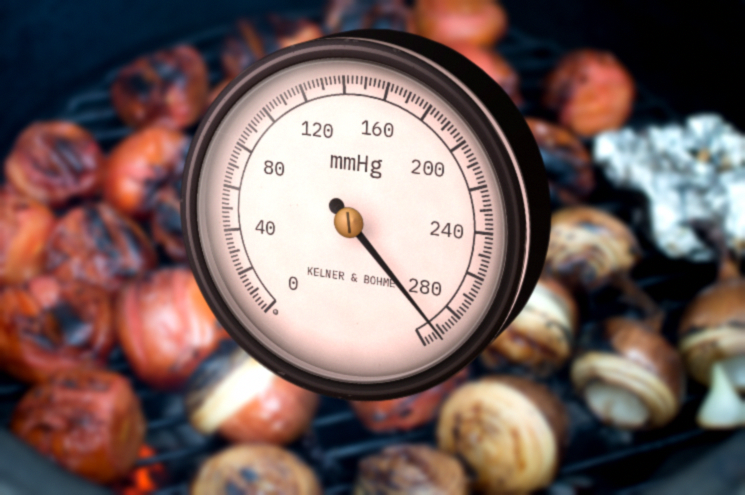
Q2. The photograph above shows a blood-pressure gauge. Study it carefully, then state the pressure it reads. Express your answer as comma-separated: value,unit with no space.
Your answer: 290,mmHg
